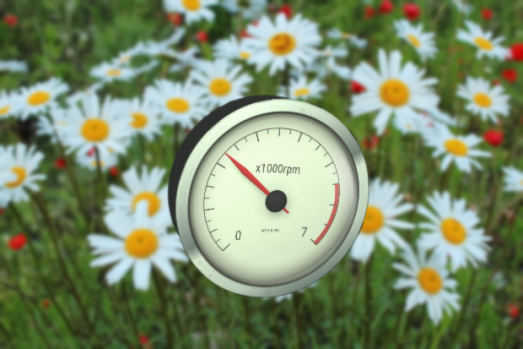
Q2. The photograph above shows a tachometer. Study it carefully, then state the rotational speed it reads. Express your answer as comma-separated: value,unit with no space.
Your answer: 2250,rpm
